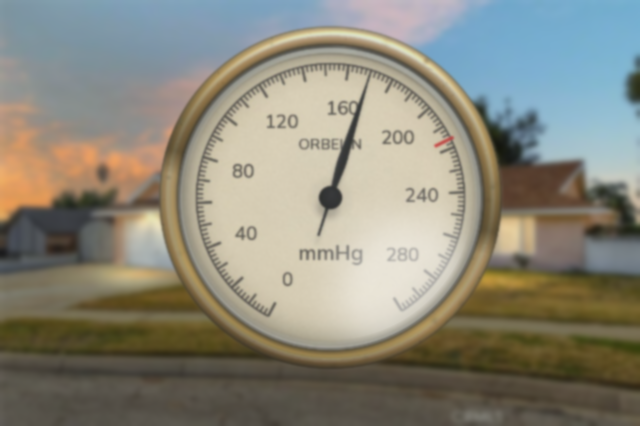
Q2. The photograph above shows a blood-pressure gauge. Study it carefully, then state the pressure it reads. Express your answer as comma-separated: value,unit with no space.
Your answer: 170,mmHg
